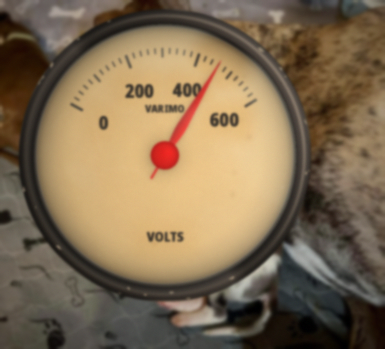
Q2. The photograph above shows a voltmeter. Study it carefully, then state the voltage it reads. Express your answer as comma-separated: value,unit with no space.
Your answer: 460,V
